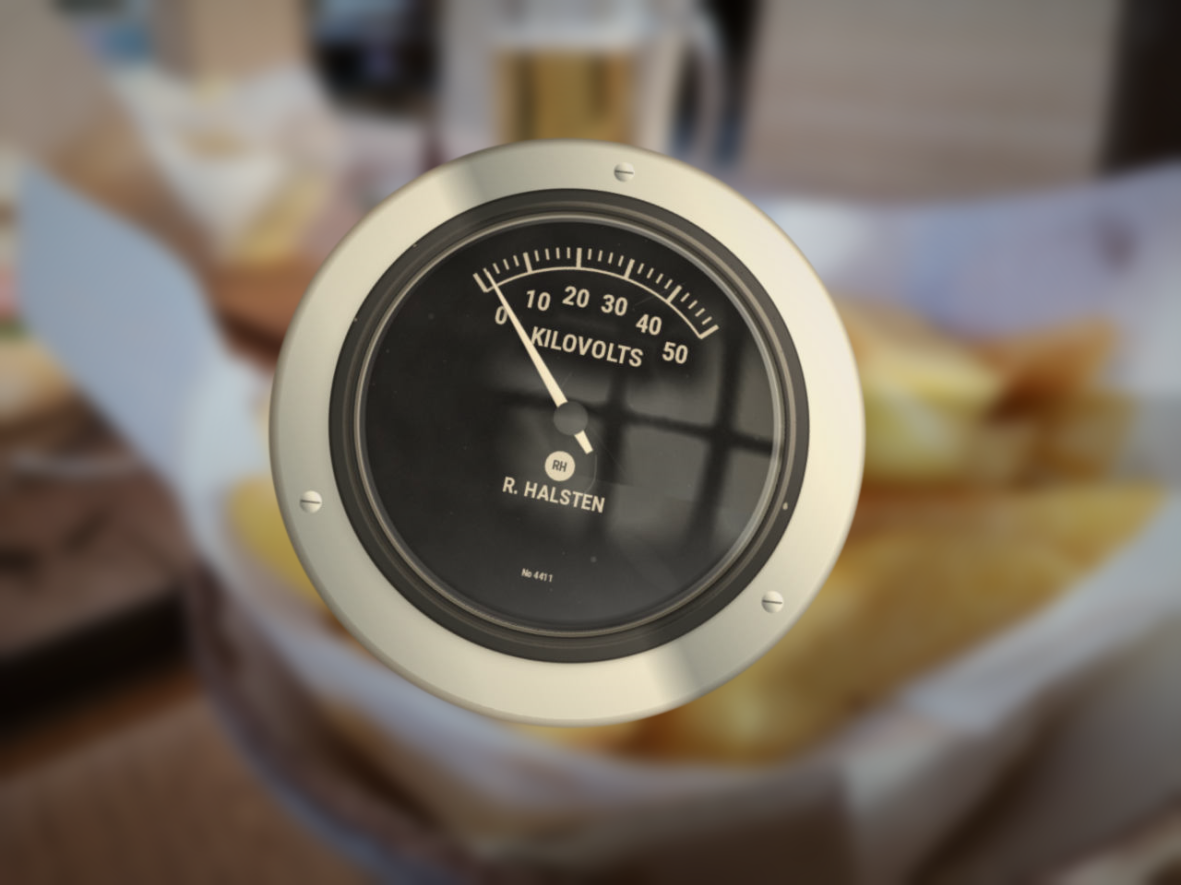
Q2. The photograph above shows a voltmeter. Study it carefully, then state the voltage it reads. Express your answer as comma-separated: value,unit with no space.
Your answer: 2,kV
